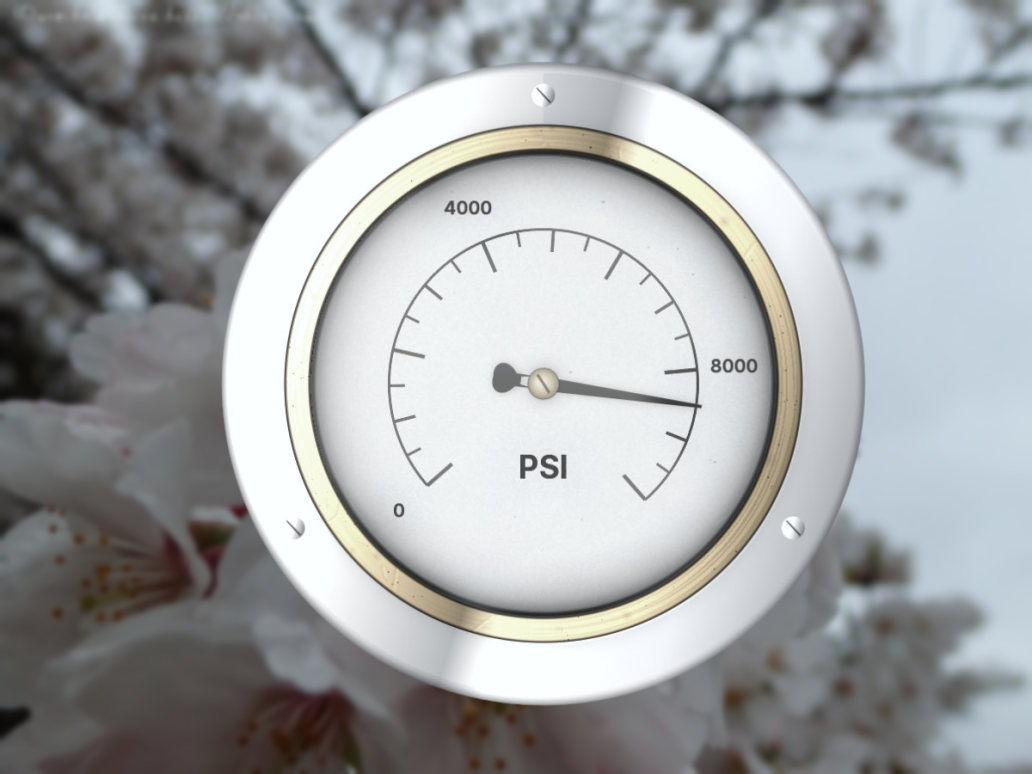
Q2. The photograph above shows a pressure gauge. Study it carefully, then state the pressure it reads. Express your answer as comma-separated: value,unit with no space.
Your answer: 8500,psi
